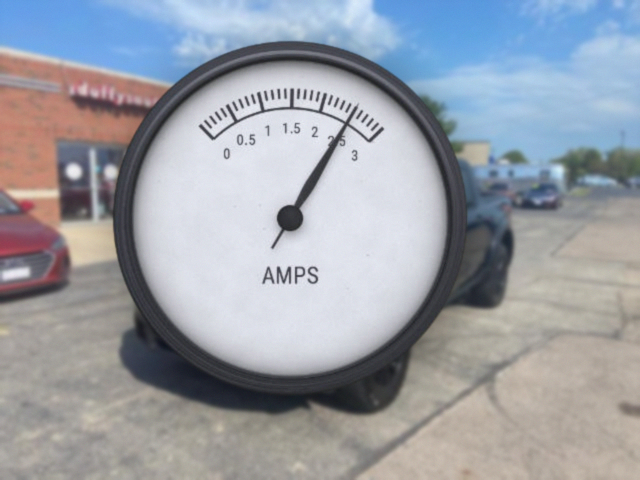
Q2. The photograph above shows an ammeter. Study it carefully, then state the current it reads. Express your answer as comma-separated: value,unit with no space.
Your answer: 2.5,A
